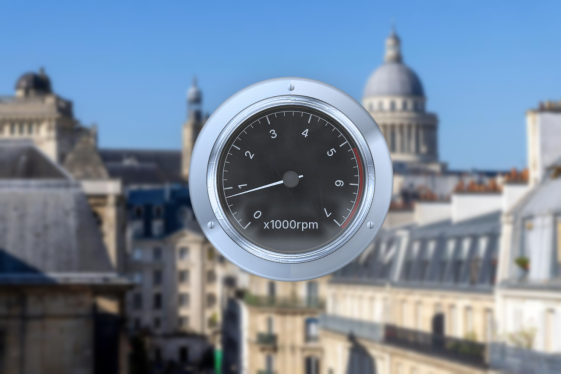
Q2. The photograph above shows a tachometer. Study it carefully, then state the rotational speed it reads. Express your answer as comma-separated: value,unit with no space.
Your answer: 800,rpm
